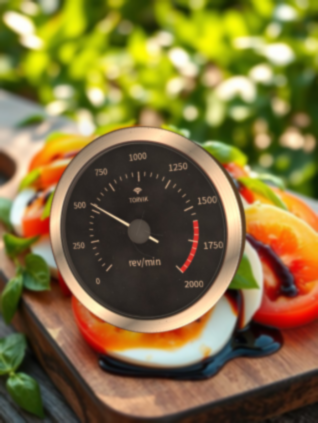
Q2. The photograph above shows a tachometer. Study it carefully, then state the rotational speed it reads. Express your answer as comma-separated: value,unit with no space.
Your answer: 550,rpm
